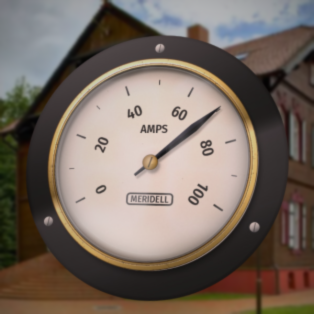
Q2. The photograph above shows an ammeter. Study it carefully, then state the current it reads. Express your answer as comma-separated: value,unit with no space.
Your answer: 70,A
